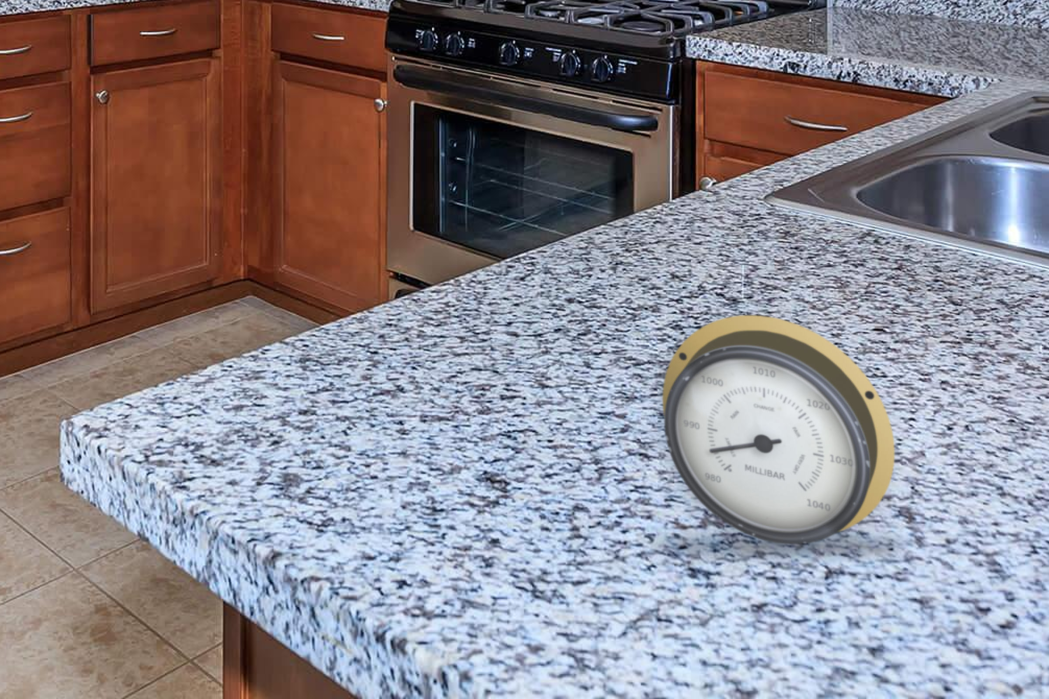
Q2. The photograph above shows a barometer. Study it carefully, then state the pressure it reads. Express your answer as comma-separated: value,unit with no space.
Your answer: 985,mbar
